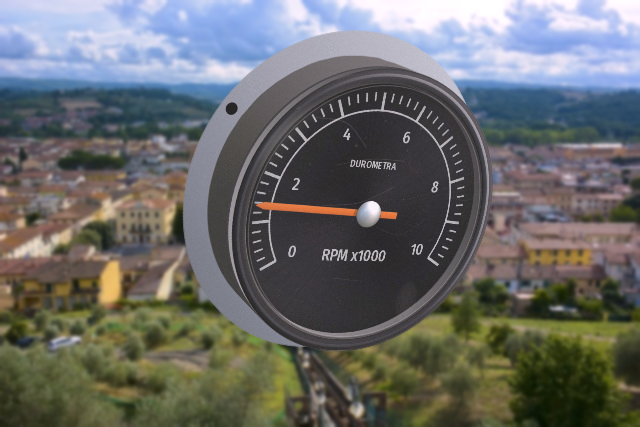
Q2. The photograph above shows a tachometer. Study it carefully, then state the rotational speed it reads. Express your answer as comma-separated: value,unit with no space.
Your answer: 1400,rpm
